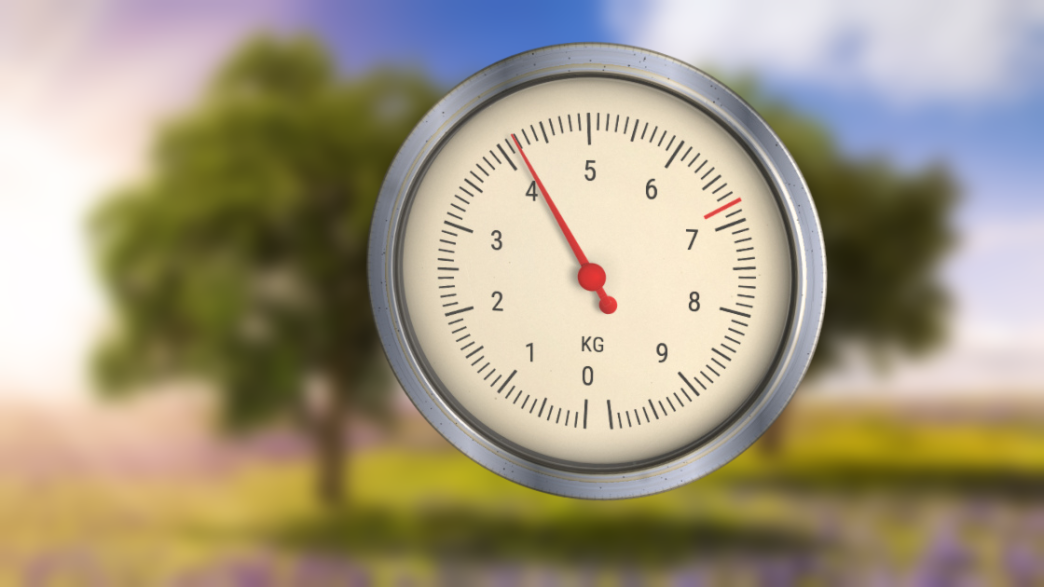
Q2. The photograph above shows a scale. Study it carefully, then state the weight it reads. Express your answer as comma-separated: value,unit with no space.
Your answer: 4.2,kg
